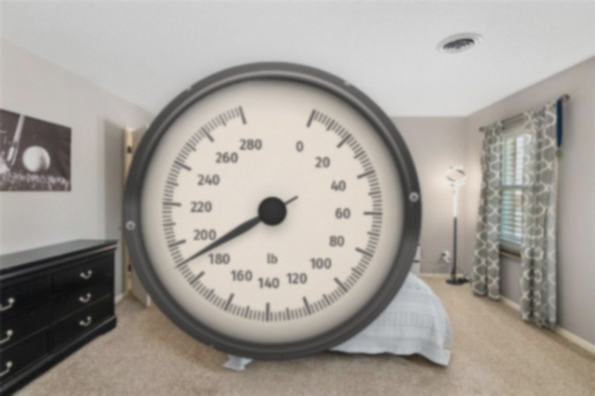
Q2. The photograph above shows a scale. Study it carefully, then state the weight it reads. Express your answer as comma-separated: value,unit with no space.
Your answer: 190,lb
